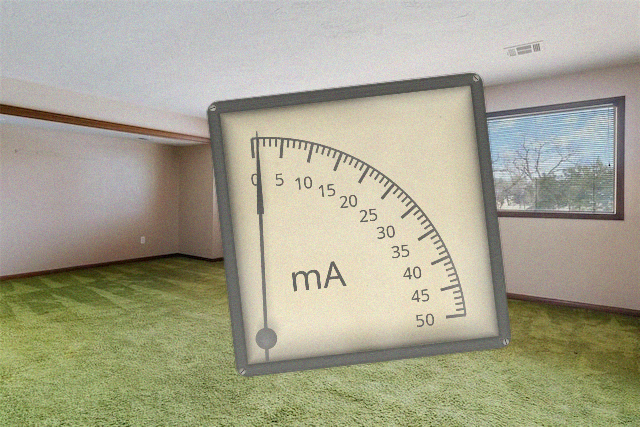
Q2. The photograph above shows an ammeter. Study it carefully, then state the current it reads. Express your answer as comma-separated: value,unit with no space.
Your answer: 1,mA
